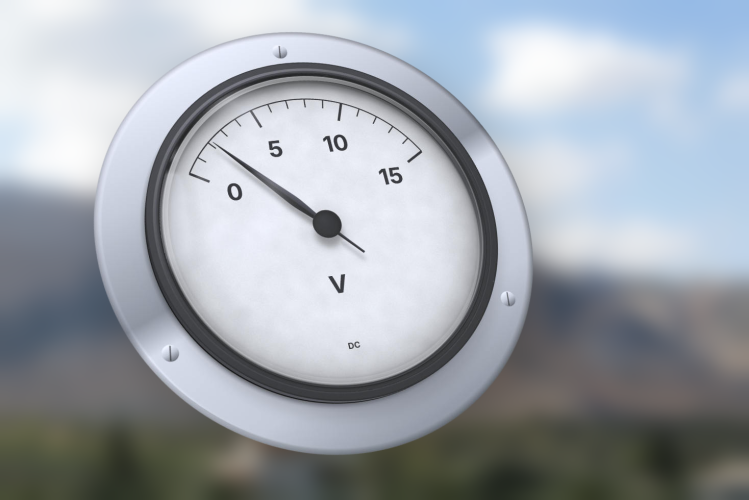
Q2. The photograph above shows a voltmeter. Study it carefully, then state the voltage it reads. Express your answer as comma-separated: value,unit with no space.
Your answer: 2,V
